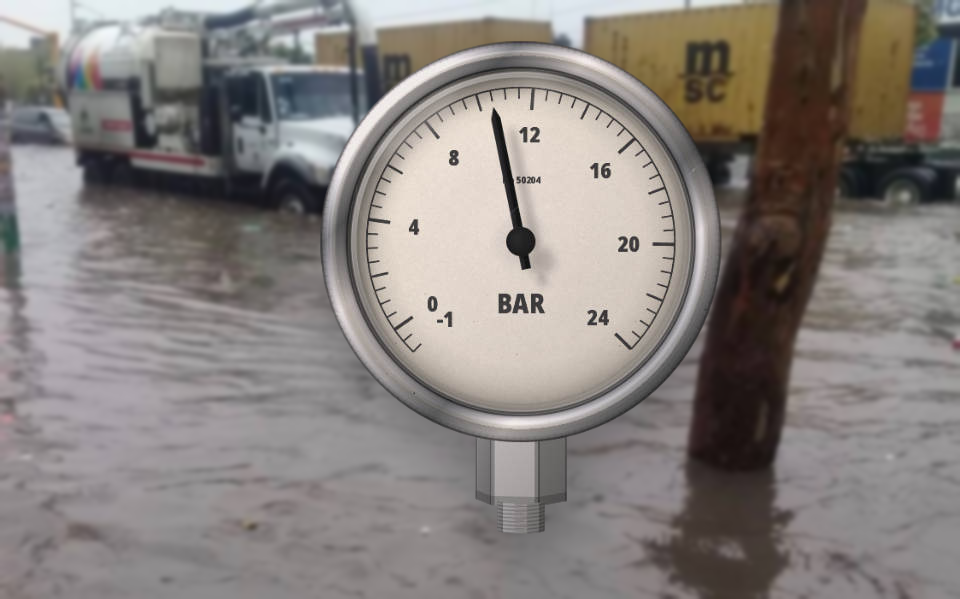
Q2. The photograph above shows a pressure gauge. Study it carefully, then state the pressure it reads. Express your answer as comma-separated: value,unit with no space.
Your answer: 10.5,bar
